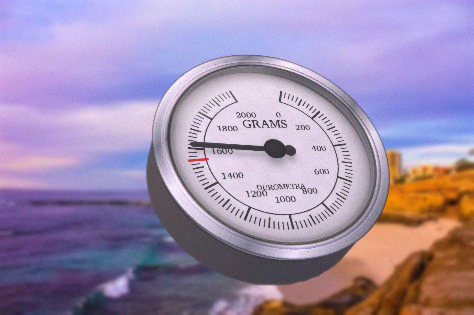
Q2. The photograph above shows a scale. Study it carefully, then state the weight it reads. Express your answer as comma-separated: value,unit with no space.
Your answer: 1600,g
